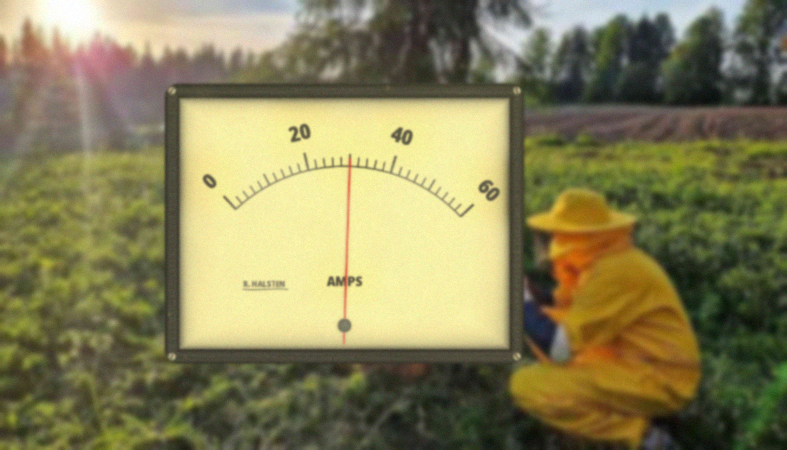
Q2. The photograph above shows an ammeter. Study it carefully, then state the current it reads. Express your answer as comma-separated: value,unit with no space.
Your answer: 30,A
